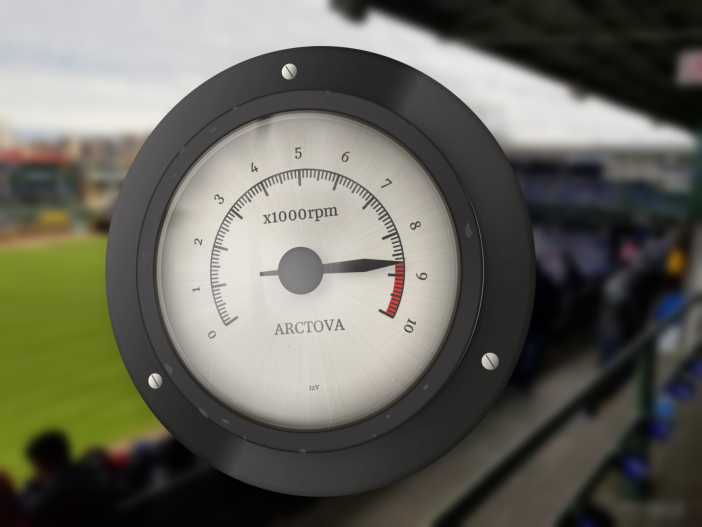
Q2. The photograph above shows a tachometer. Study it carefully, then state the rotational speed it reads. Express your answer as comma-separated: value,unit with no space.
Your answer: 8700,rpm
